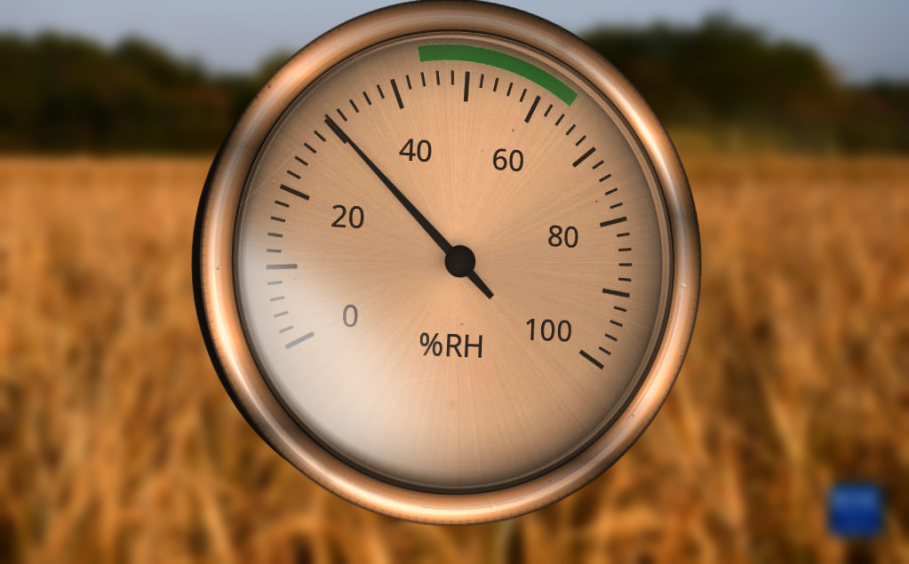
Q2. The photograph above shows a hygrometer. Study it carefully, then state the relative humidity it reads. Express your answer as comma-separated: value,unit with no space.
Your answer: 30,%
